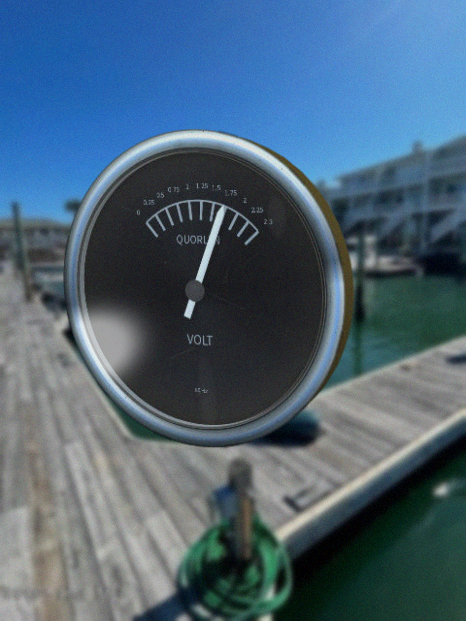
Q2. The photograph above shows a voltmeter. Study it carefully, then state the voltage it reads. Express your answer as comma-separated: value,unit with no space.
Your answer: 1.75,V
